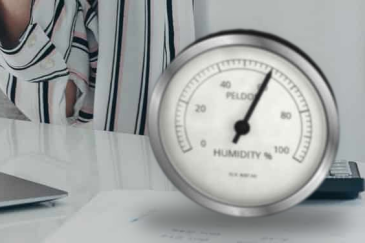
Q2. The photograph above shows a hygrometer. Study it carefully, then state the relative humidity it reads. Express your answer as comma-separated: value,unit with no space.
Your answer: 60,%
